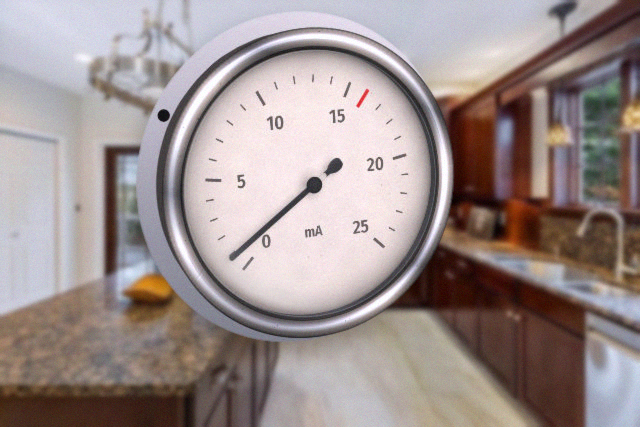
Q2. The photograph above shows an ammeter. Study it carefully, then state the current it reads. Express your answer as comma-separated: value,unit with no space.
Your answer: 1,mA
